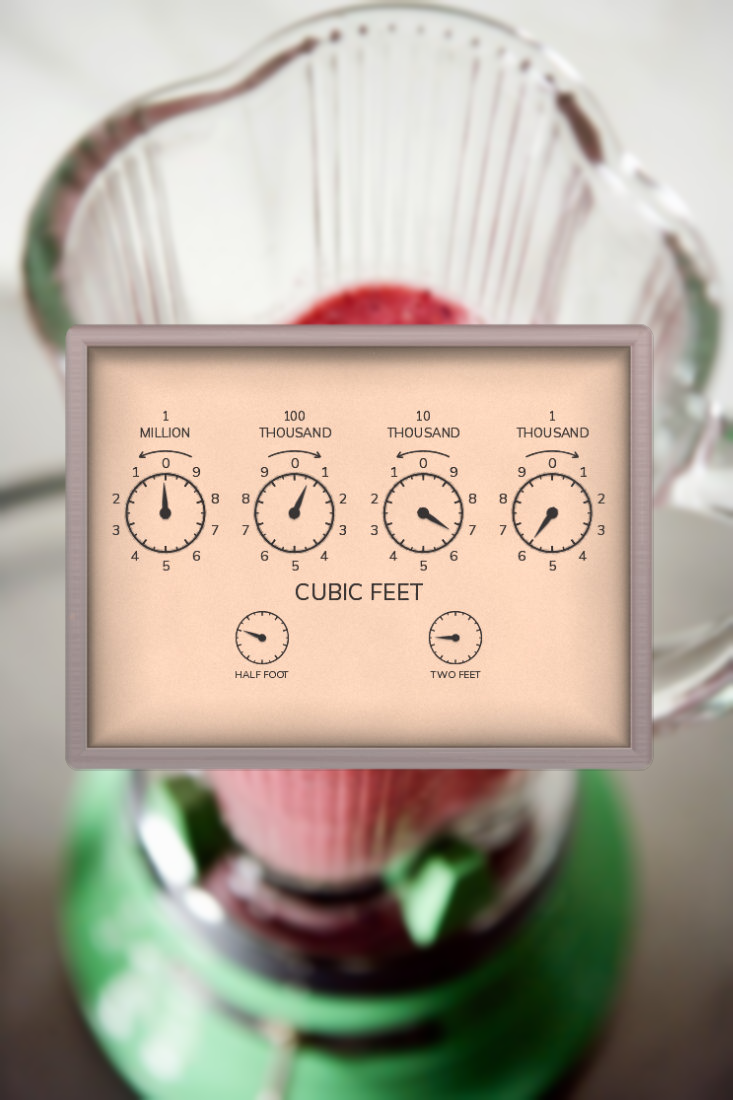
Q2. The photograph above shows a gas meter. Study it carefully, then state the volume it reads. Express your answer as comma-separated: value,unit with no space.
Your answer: 6600,ft³
